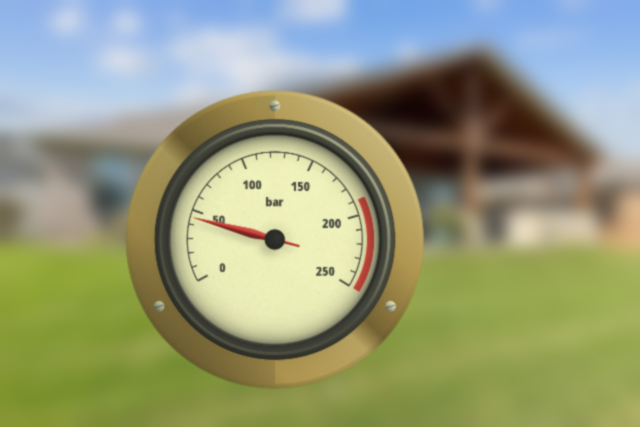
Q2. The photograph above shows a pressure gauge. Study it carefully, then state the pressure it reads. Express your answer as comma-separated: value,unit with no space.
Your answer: 45,bar
